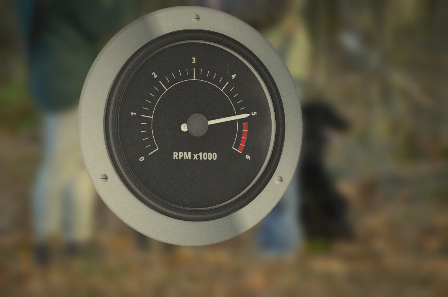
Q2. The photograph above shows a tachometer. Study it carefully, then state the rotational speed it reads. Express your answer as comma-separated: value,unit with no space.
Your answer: 5000,rpm
